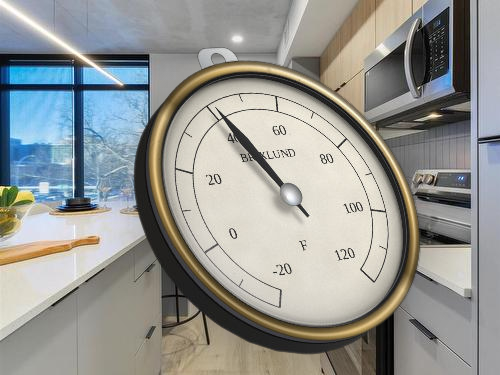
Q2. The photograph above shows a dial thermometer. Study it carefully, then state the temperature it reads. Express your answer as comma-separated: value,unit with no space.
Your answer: 40,°F
